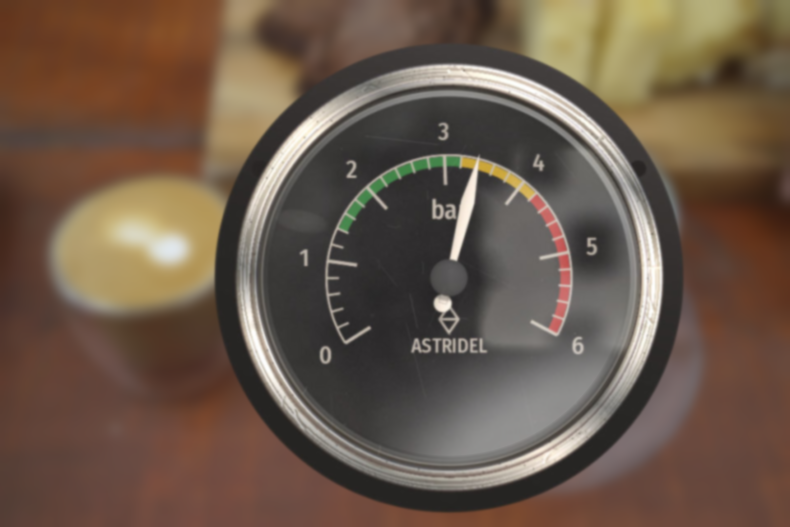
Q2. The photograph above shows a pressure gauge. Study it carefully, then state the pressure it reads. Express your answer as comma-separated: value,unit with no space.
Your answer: 3.4,bar
